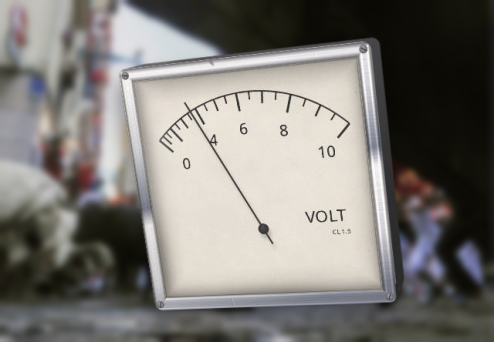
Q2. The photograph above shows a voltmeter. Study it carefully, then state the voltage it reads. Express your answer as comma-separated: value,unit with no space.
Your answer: 3.75,V
